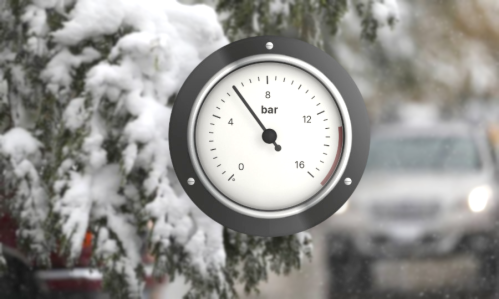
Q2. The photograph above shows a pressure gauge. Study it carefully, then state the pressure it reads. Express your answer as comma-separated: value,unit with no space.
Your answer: 6,bar
